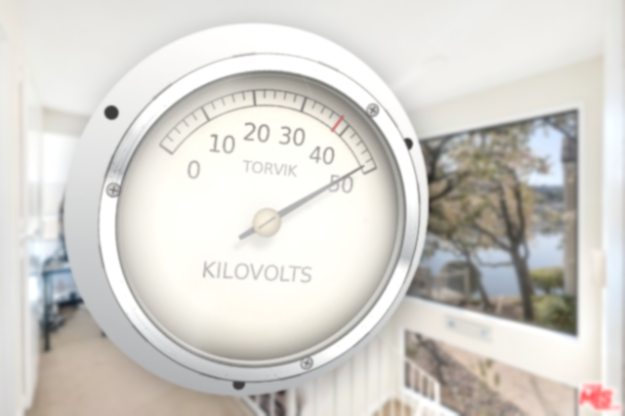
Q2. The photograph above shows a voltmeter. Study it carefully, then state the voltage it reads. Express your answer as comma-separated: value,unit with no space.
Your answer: 48,kV
